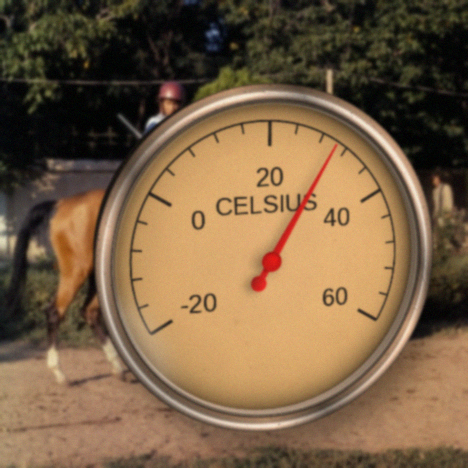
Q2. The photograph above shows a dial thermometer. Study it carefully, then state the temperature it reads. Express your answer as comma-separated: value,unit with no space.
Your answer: 30,°C
